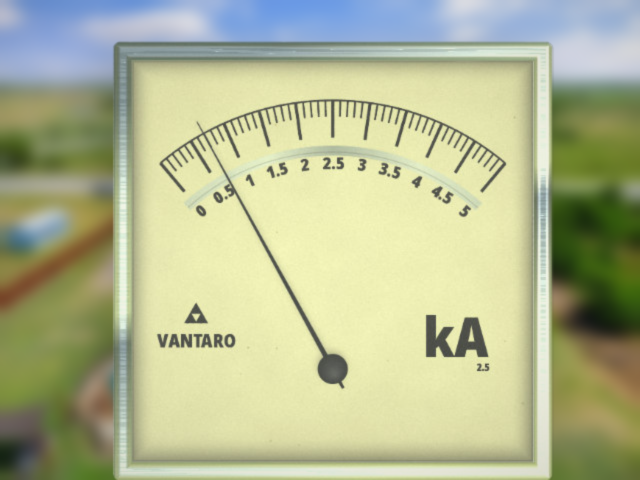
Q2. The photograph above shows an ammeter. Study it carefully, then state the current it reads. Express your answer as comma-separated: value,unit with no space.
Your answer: 0.7,kA
